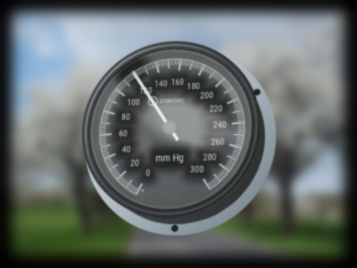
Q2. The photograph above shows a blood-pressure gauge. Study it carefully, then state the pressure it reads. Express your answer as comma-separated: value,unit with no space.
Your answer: 120,mmHg
